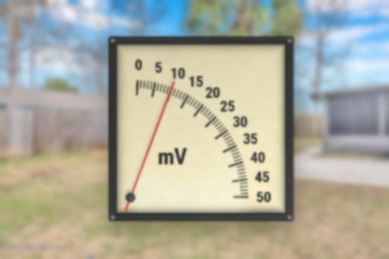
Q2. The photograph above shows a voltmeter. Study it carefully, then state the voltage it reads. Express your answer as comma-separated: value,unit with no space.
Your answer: 10,mV
